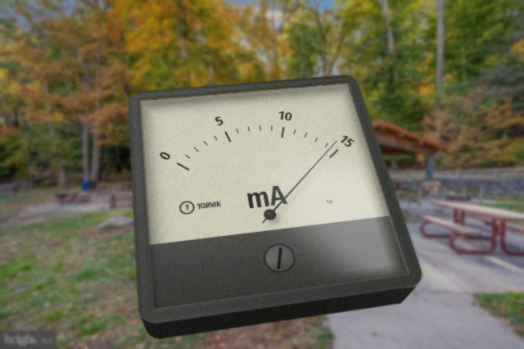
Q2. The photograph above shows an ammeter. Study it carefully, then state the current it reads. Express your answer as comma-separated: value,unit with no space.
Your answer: 14.5,mA
